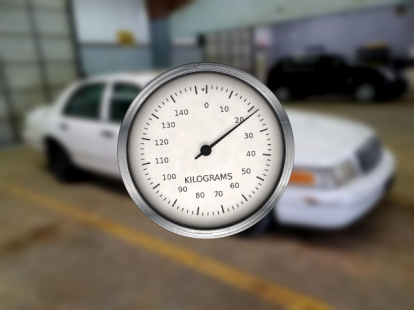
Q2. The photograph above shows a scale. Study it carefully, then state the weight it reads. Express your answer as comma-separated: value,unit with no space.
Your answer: 22,kg
